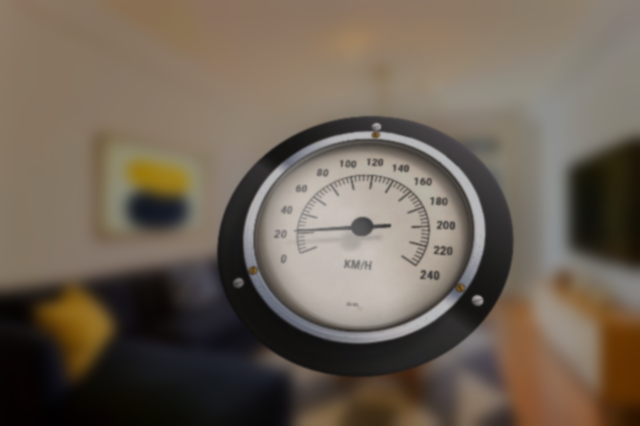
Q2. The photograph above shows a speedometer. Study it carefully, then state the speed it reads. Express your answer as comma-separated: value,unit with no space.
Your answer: 20,km/h
